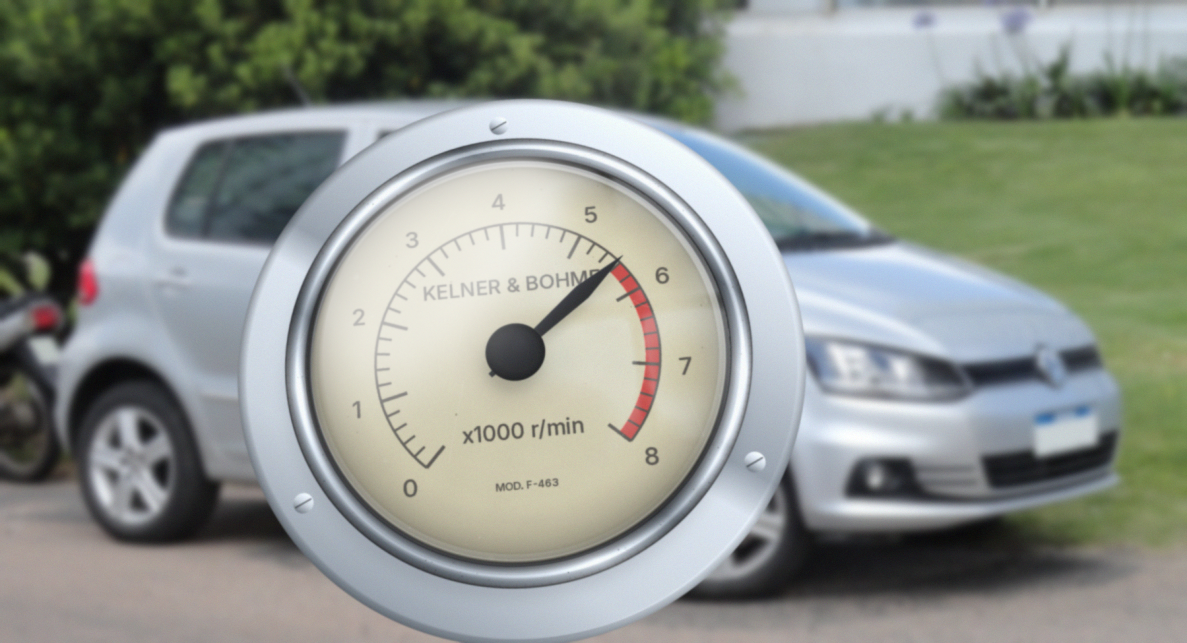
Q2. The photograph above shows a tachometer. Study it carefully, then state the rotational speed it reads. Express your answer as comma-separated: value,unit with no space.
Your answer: 5600,rpm
